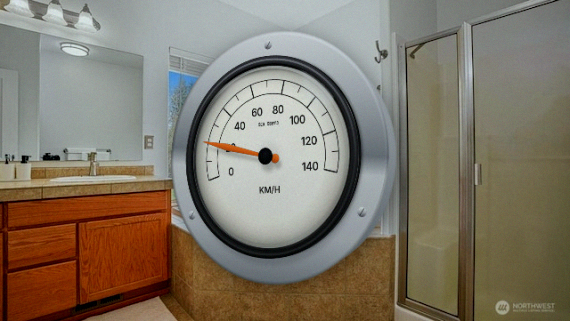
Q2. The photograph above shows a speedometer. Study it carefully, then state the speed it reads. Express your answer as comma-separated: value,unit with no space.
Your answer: 20,km/h
